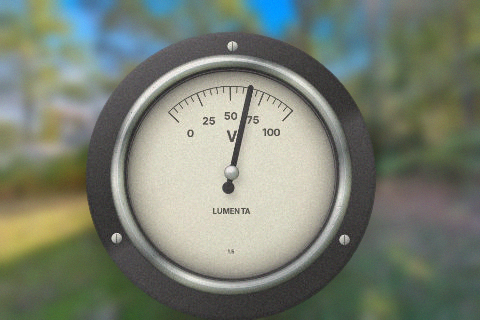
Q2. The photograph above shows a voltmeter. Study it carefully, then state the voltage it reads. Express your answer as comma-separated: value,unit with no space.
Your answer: 65,V
